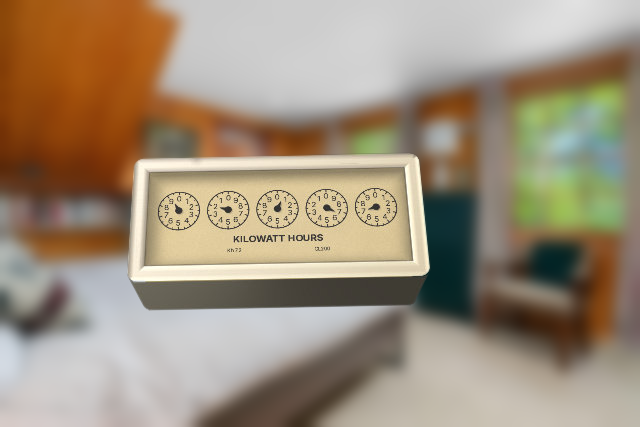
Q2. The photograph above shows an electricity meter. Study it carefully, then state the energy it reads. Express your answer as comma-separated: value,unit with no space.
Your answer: 92067,kWh
